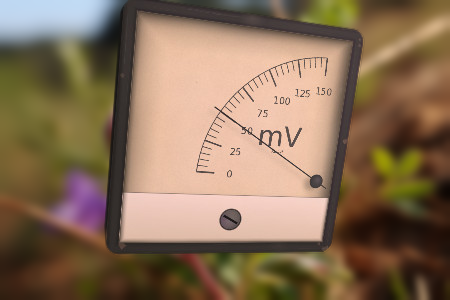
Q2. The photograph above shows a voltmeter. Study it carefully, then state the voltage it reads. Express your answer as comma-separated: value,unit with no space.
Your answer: 50,mV
